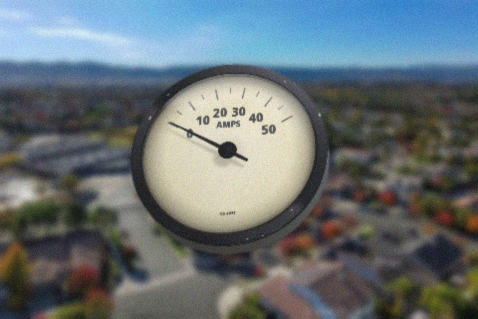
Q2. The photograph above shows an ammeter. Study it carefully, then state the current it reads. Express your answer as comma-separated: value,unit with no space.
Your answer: 0,A
